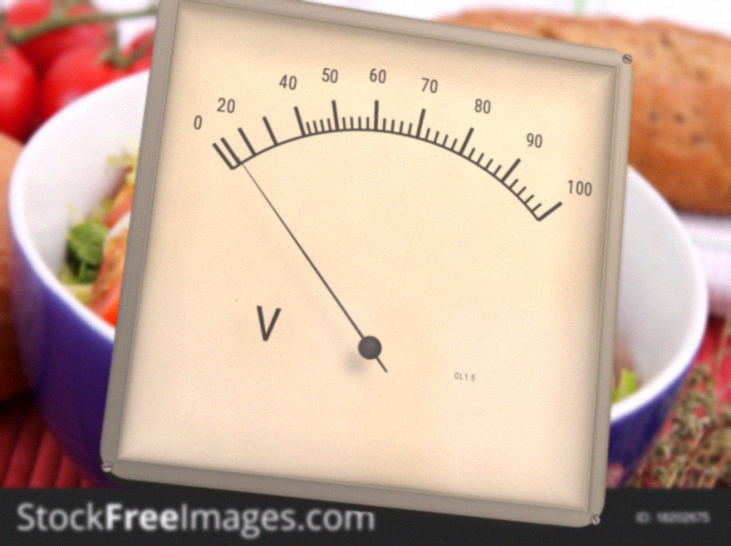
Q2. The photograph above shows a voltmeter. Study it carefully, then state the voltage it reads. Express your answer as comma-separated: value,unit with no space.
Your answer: 10,V
